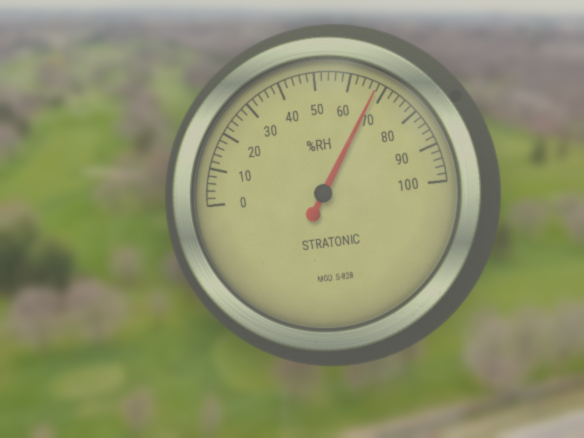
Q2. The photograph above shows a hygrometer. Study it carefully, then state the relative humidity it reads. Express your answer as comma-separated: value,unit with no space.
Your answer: 68,%
